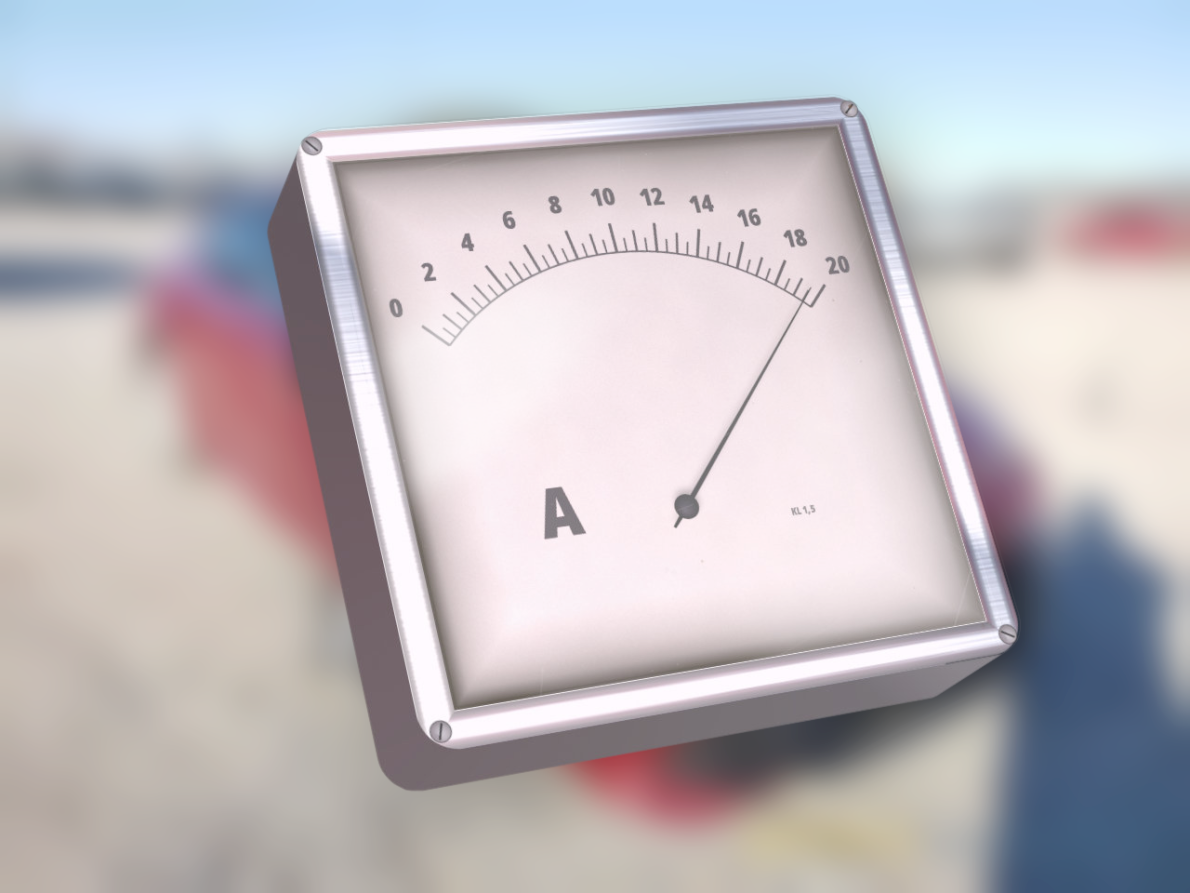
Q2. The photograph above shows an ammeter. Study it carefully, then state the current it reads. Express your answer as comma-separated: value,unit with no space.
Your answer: 19.5,A
